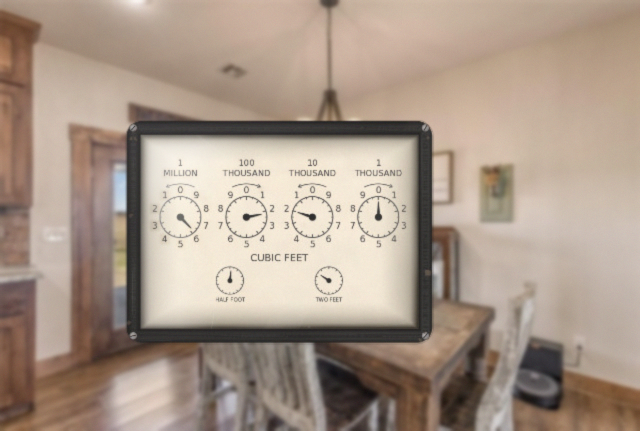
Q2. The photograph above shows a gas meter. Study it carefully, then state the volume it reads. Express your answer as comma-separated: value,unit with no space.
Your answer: 622000,ft³
